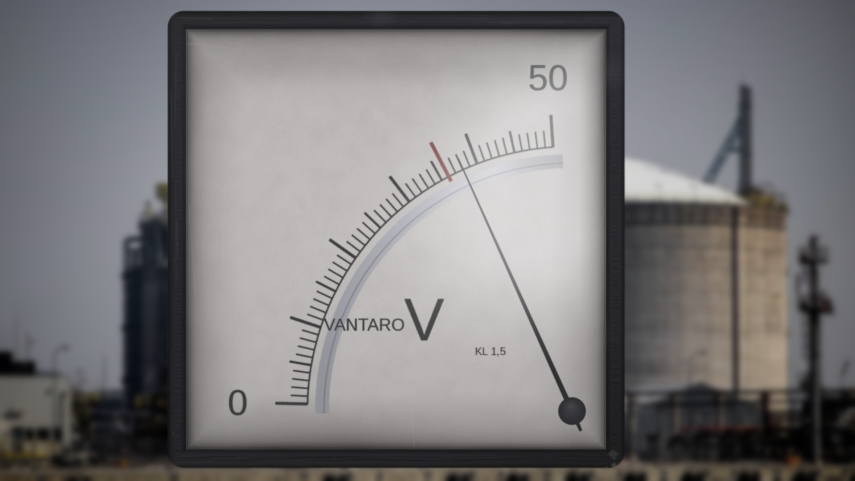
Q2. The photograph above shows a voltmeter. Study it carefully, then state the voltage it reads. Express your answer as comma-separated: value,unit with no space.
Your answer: 38,V
